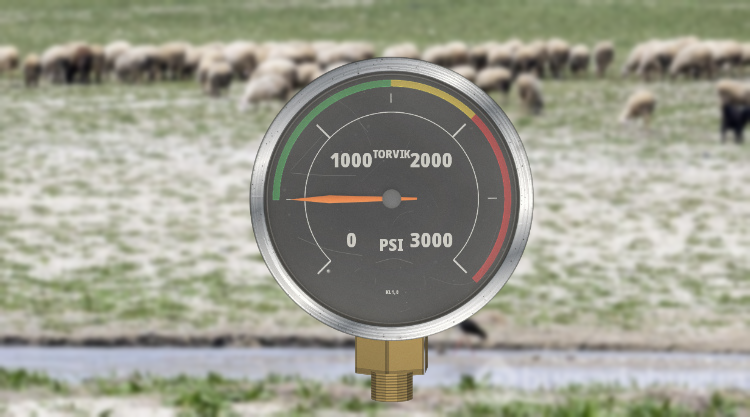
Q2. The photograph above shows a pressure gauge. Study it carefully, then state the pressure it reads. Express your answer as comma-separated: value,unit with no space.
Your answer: 500,psi
